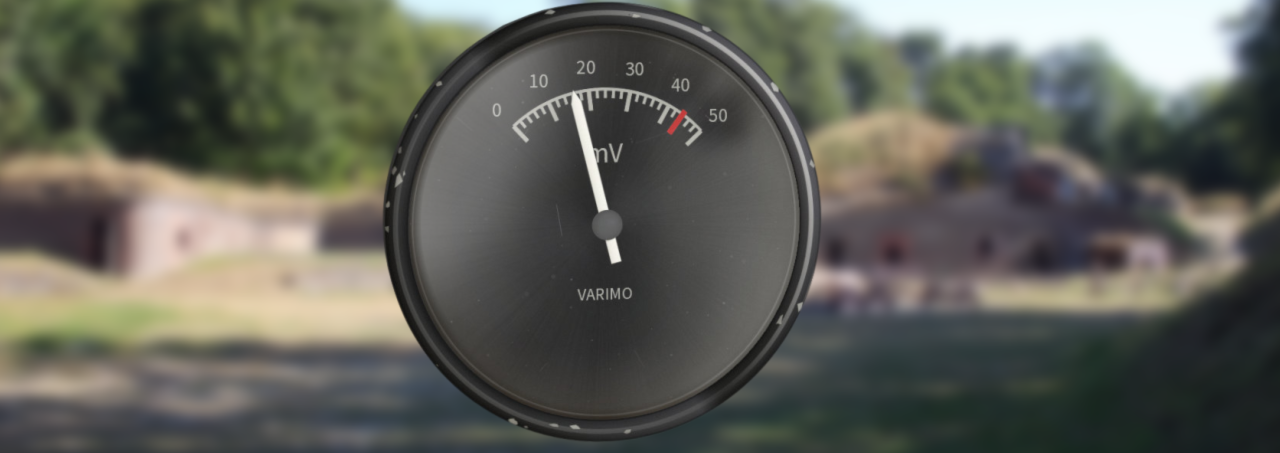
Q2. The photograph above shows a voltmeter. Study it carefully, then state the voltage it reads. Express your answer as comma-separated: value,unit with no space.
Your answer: 16,mV
